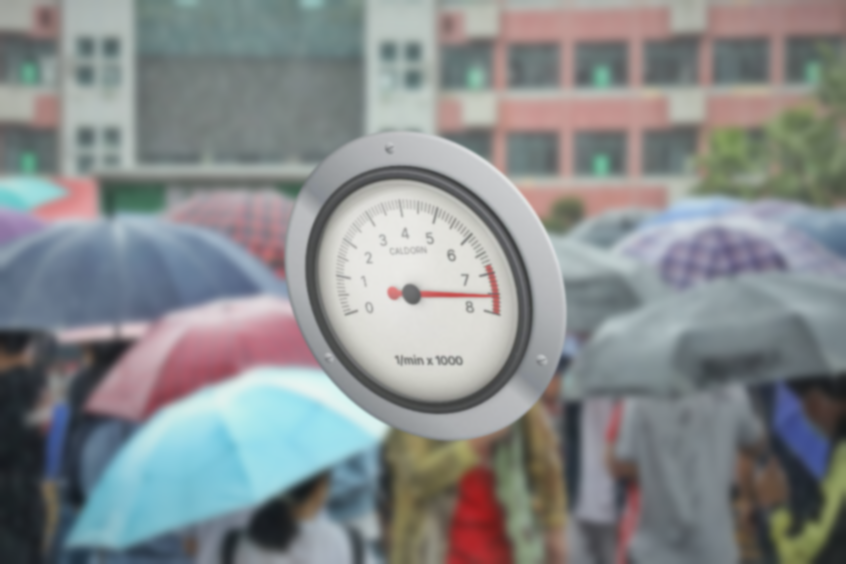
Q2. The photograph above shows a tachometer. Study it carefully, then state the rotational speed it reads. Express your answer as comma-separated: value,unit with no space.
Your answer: 7500,rpm
